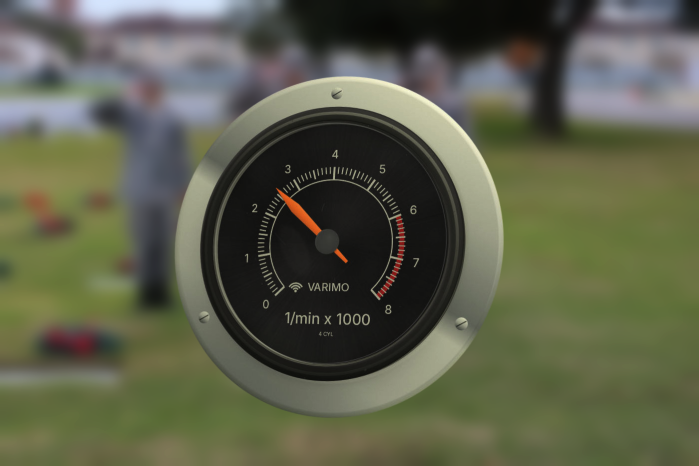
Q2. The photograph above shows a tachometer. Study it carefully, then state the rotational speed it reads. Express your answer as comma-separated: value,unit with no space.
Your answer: 2600,rpm
